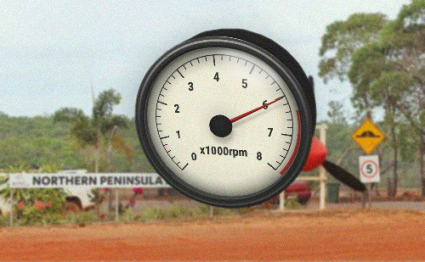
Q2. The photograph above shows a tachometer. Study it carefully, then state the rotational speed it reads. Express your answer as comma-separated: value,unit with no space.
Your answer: 6000,rpm
